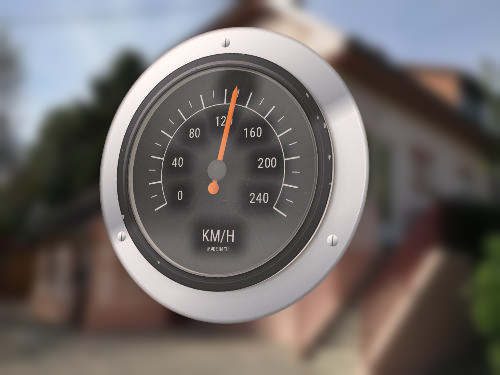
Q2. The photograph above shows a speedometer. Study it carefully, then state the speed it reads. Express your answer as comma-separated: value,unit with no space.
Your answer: 130,km/h
